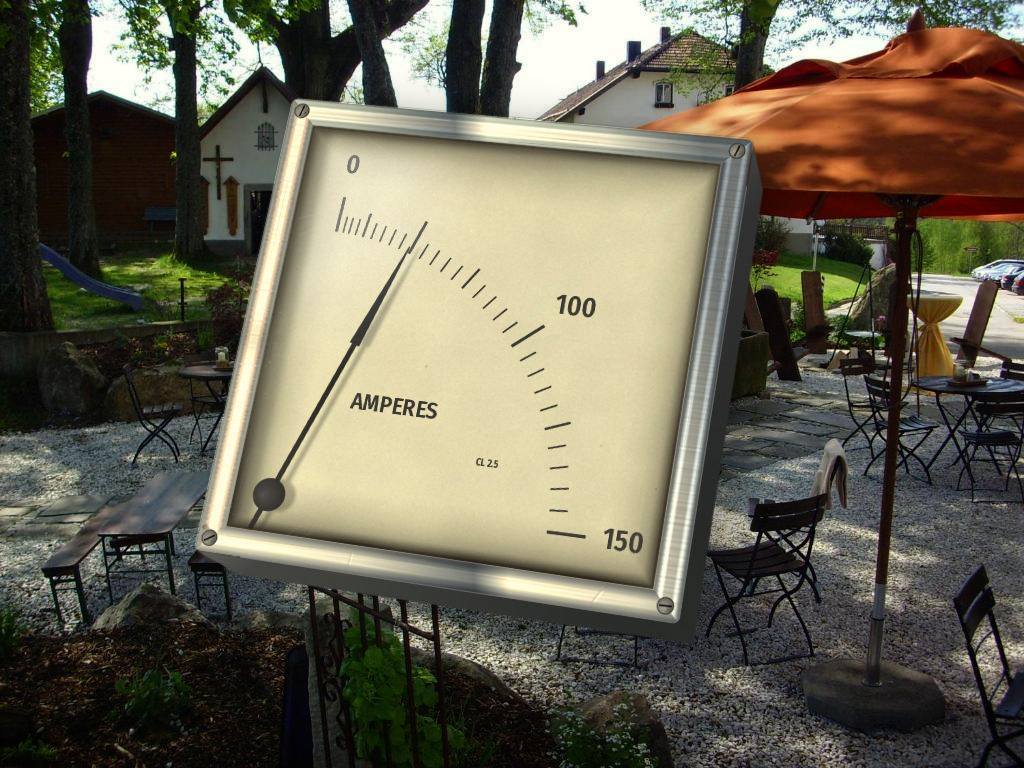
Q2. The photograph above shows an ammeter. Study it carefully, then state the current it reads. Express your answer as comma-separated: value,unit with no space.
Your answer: 50,A
